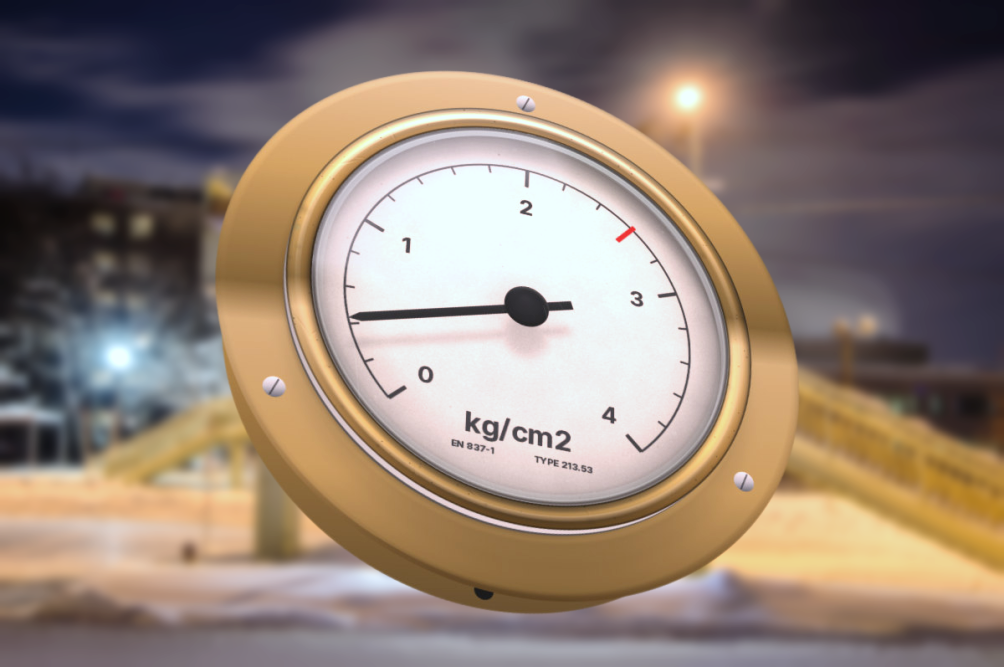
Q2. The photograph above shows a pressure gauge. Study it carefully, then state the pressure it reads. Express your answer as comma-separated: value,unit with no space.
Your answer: 0.4,kg/cm²
